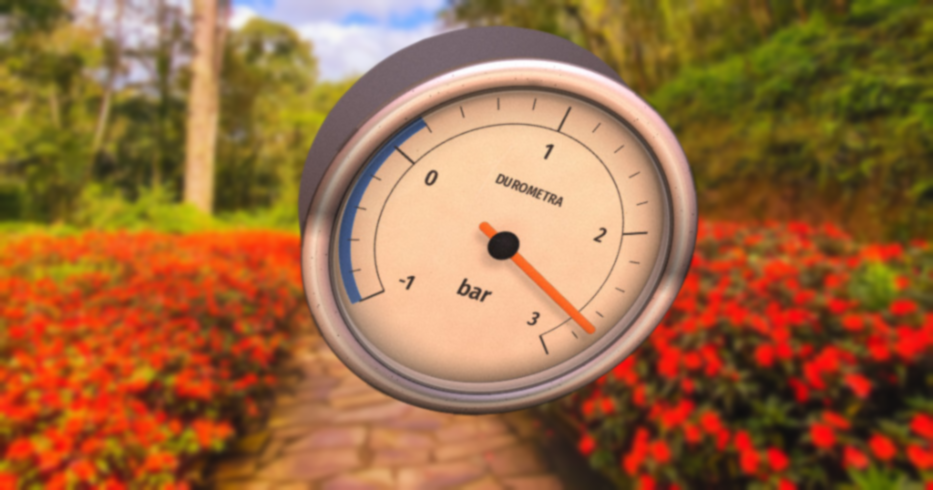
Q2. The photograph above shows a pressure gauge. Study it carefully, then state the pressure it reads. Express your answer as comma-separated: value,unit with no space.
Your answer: 2.7,bar
